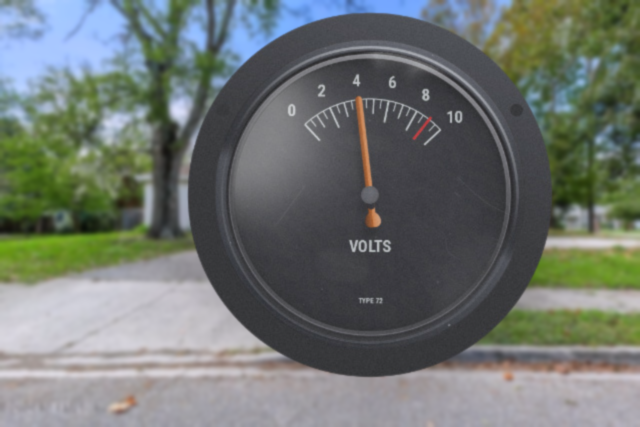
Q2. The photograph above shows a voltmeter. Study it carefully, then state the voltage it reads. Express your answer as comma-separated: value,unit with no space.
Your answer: 4,V
